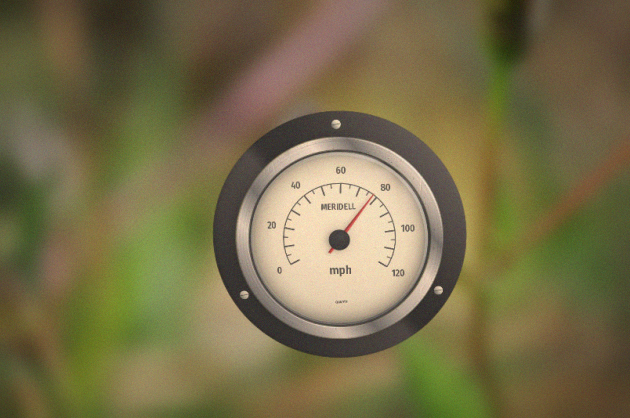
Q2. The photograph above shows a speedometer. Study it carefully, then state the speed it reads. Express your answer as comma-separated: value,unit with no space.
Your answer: 77.5,mph
